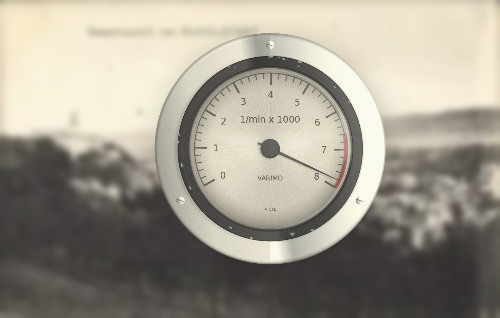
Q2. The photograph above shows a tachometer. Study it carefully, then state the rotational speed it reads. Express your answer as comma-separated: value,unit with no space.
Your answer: 7800,rpm
